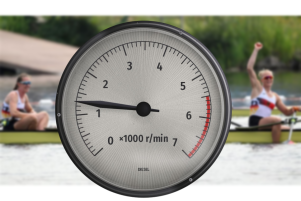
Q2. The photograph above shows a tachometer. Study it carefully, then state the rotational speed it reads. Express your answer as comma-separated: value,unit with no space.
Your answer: 1300,rpm
